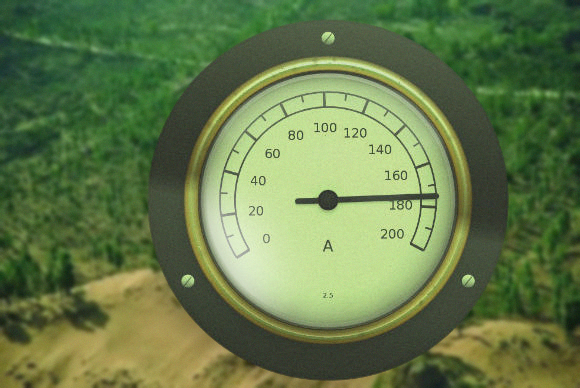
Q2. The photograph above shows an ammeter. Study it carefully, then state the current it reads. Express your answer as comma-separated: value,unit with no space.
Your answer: 175,A
